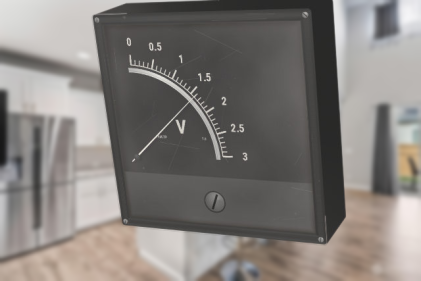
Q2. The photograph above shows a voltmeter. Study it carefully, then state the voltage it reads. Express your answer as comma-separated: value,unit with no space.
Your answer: 1.6,V
